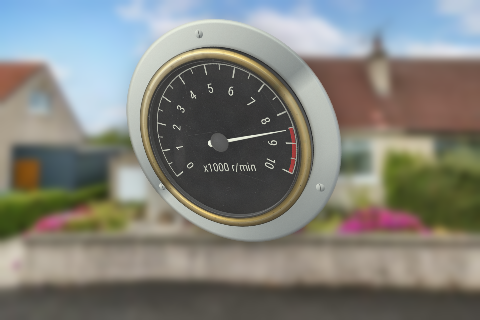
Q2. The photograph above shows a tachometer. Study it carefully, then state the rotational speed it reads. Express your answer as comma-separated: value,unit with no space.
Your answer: 8500,rpm
